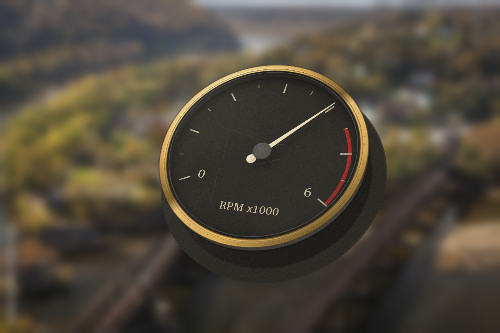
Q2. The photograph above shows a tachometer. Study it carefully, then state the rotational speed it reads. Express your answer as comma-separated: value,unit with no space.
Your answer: 4000,rpm
